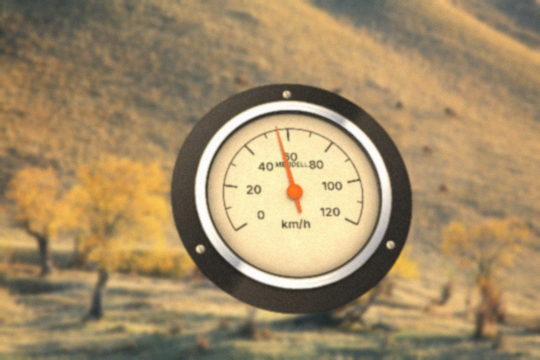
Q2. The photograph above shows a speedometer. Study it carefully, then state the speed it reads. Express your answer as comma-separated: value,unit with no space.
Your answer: 55,km/h
